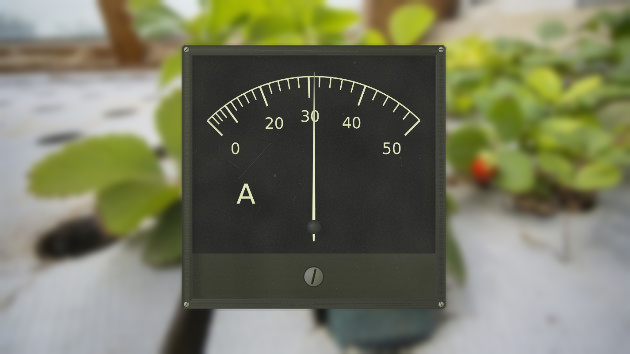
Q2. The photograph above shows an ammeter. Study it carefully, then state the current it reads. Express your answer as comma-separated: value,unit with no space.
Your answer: 31,A
